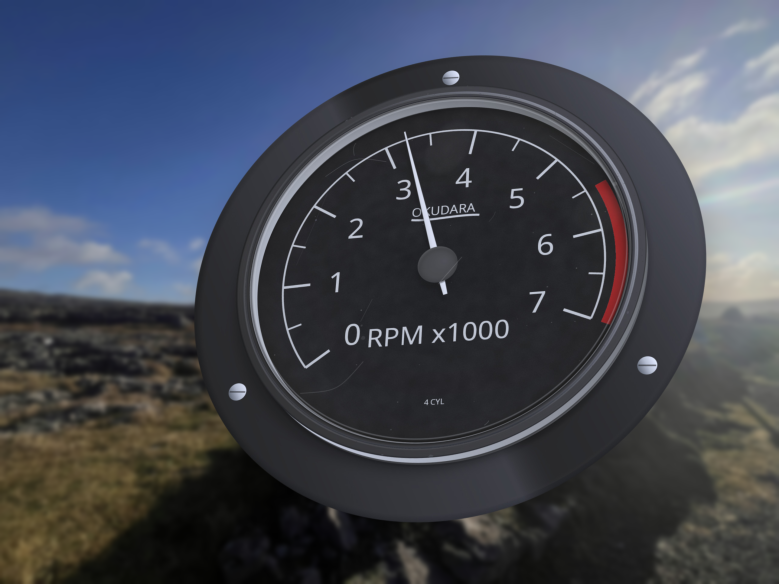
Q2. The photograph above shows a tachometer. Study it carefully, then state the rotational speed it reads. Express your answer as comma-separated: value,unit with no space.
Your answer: 3250,rpm
